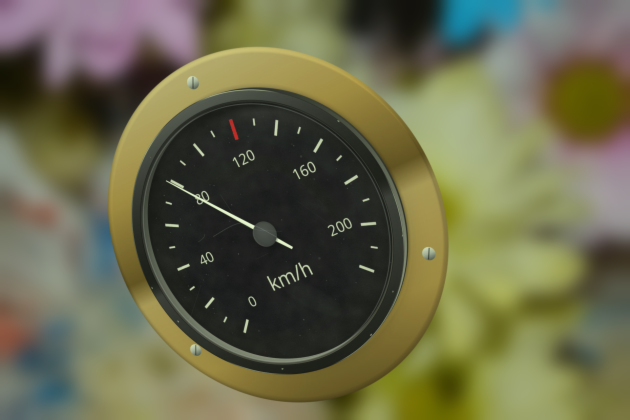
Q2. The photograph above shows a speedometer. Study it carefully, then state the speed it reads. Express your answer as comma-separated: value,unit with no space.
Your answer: 80,km/h
